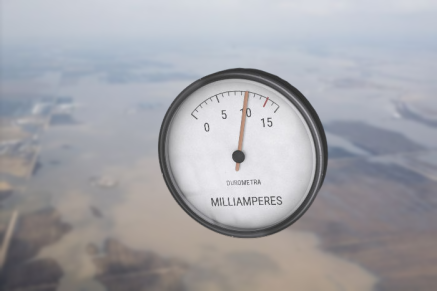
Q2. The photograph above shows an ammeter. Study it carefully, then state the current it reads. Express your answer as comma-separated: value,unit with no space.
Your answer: 10,mA
